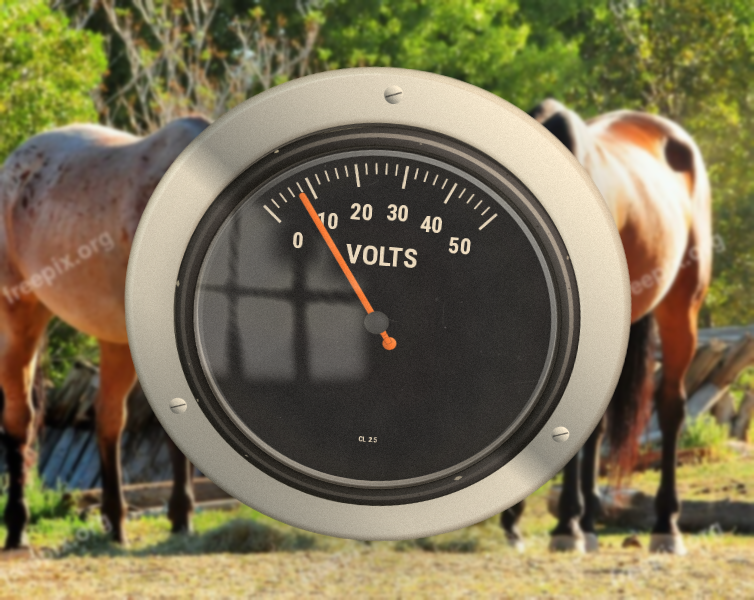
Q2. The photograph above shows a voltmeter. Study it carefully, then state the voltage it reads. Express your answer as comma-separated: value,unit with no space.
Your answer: 8,V
